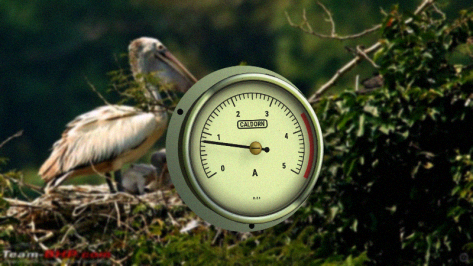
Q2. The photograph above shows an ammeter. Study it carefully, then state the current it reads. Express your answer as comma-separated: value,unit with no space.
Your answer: 0.8,A
